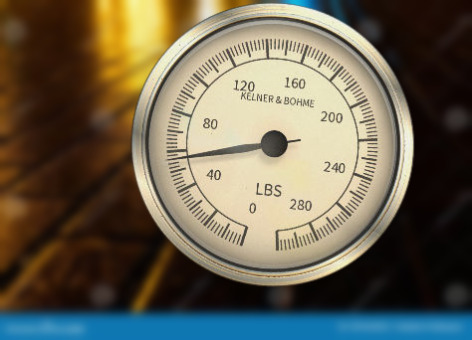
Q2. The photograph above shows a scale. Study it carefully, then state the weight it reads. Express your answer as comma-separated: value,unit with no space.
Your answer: 56,lb
